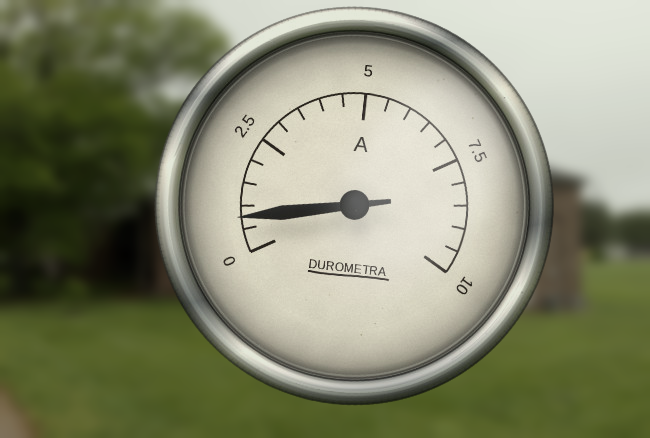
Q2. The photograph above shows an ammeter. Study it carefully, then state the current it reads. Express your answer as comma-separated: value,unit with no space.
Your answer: 0.75,A
